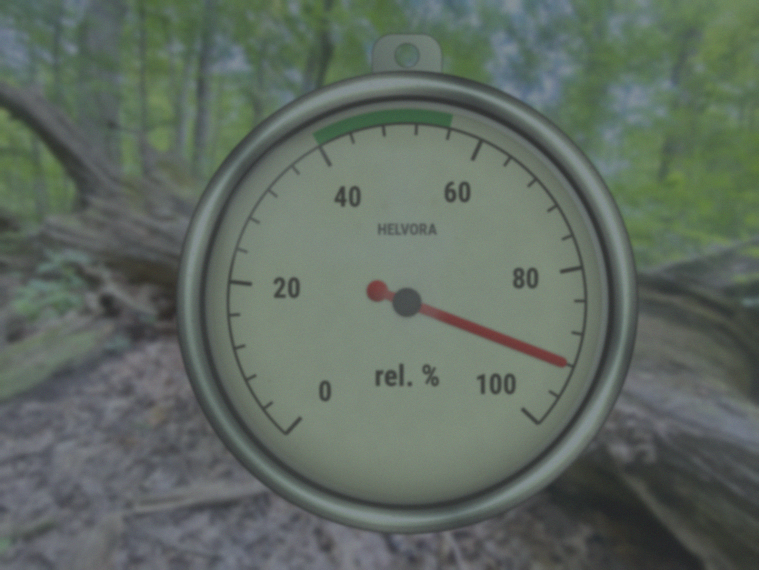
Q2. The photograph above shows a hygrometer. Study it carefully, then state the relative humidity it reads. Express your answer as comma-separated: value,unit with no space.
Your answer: 92,%
